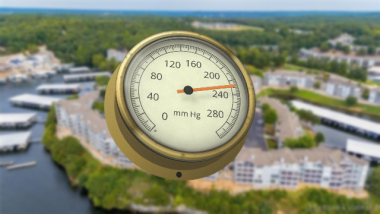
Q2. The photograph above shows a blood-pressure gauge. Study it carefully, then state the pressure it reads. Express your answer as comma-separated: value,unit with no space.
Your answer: 230,mmHg
